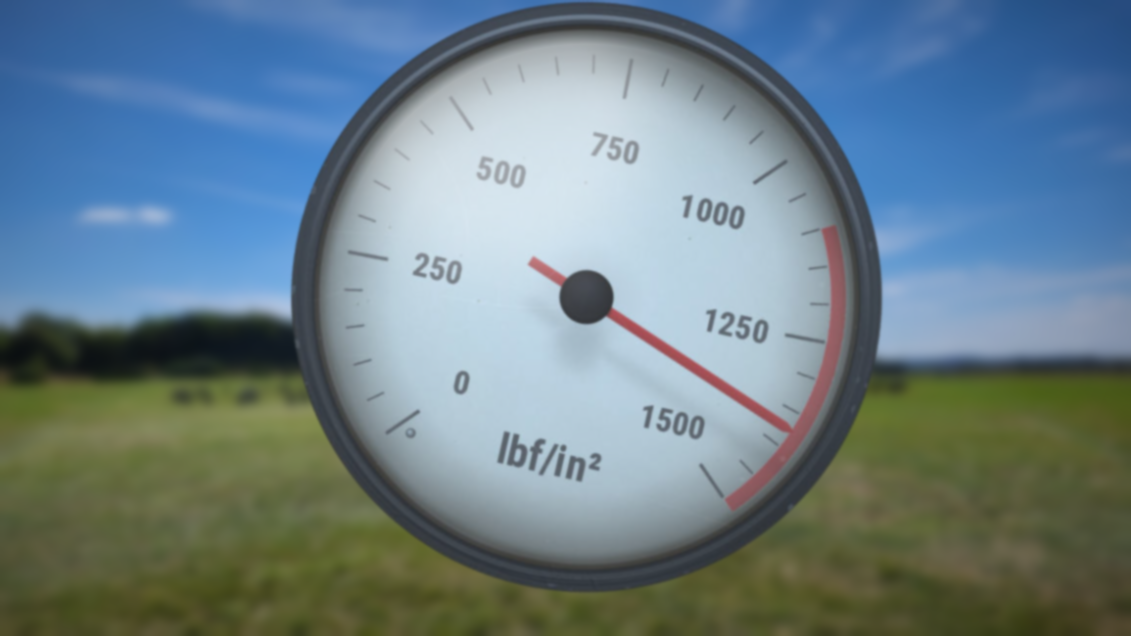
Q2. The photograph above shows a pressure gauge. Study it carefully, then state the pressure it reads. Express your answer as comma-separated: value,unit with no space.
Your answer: 1375,psi
